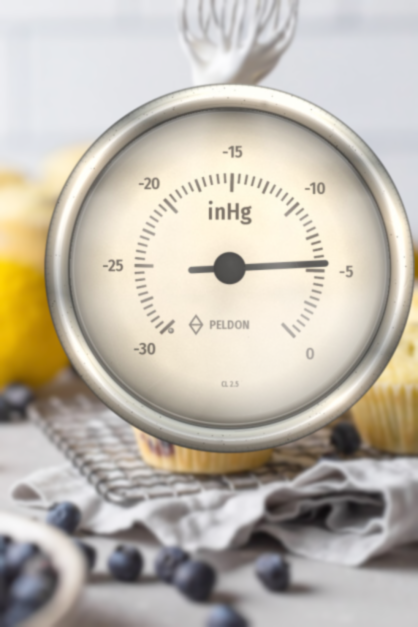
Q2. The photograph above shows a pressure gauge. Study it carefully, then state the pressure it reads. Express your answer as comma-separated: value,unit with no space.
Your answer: -5.5,inHg
